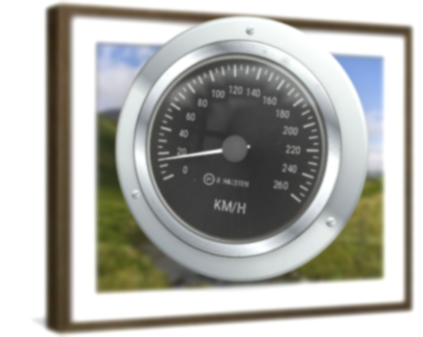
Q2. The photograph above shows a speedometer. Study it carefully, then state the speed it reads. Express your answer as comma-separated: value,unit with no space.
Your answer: 15,km/h
